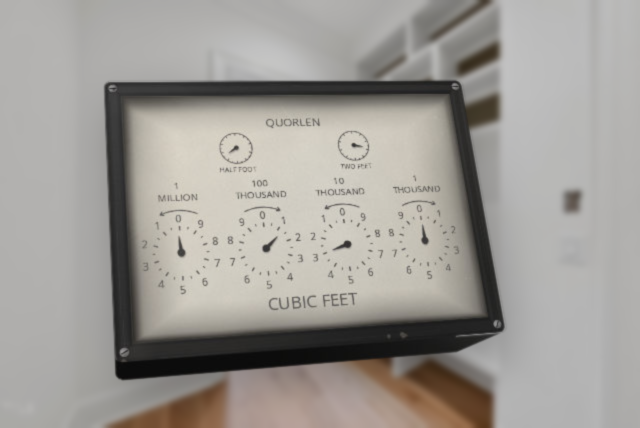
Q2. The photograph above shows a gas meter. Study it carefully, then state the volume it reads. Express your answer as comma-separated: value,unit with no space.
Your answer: 13000,ft³
